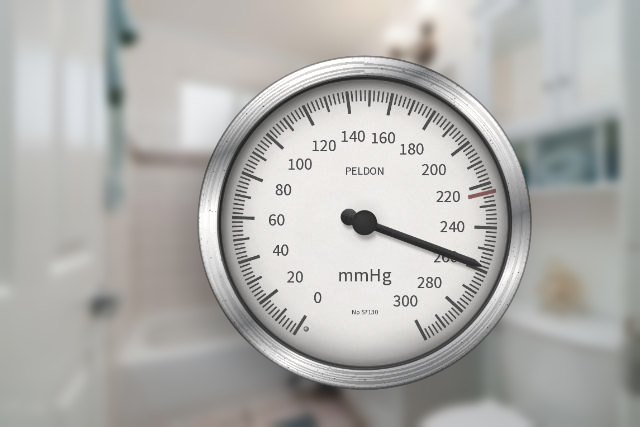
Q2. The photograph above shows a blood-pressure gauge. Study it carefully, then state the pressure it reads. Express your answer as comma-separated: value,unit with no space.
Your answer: 258,mmHg
